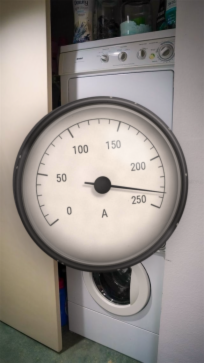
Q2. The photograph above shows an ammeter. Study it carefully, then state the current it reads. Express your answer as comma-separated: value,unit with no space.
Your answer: 235,A
